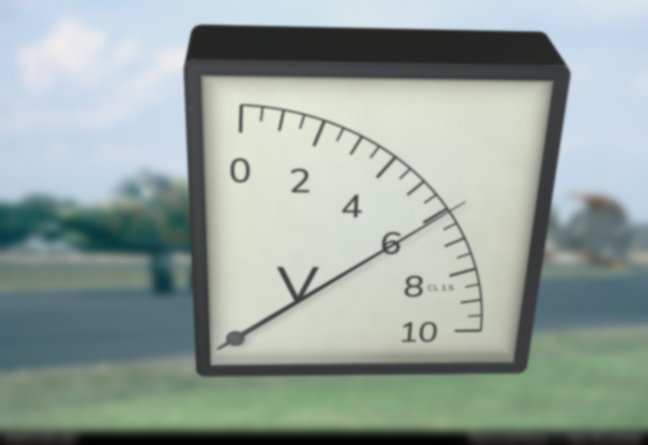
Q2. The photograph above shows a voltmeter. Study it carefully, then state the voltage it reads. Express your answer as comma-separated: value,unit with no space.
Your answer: 6,V
